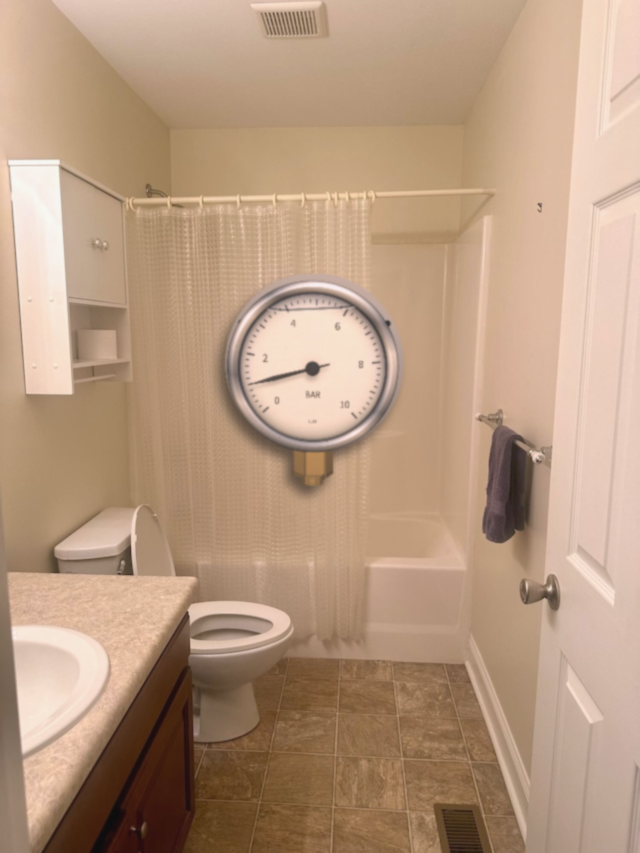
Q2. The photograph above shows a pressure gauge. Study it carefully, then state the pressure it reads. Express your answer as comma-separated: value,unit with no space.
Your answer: 1,bar
